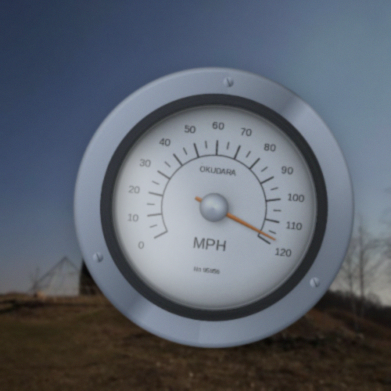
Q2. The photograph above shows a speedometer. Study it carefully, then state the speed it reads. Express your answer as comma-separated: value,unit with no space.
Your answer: 117.5,mph
